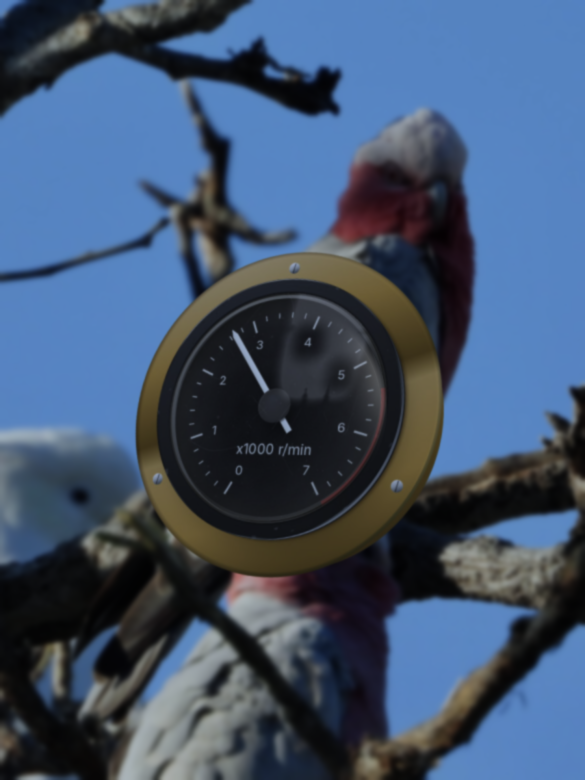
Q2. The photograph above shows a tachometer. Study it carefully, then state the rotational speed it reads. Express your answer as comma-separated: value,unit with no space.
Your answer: 2700,rpm
